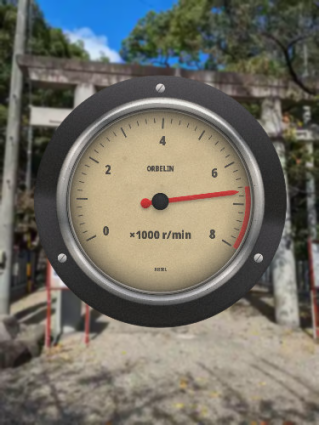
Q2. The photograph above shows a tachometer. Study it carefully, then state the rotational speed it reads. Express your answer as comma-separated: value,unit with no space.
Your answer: 6700,rpm
